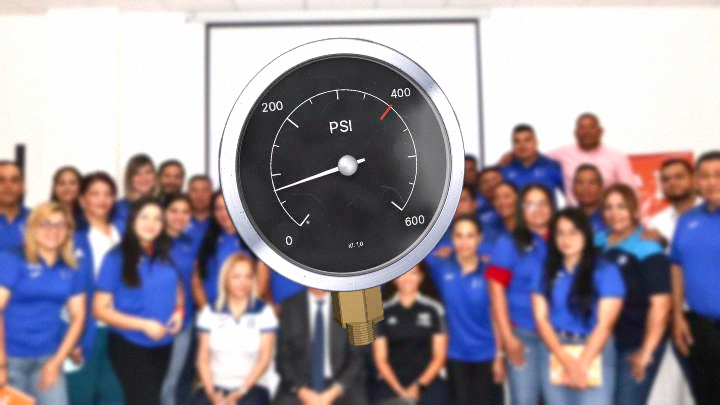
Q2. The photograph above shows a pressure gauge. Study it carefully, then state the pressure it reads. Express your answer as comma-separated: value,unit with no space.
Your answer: 75,psi
